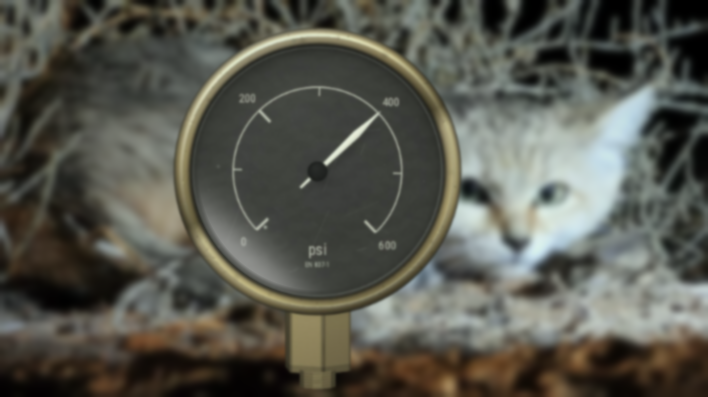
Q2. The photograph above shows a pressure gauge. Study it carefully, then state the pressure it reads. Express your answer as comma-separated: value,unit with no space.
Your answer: 400,psi
